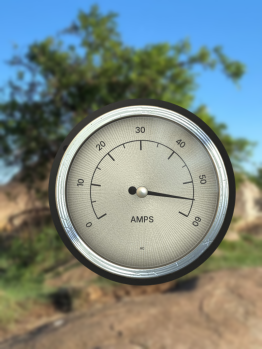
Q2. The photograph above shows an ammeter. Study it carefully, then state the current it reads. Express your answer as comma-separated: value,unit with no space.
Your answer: 55,A
